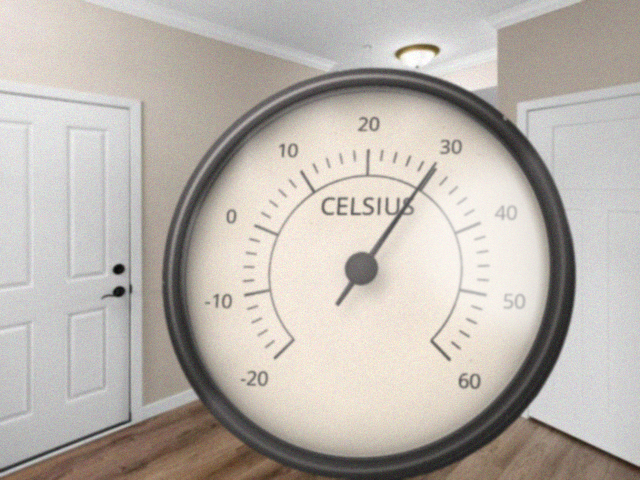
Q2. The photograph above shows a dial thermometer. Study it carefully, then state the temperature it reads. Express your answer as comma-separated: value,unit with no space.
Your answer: 30,°C
